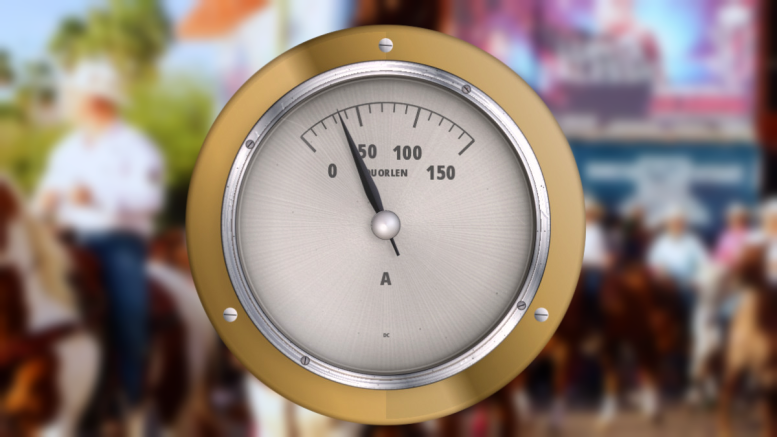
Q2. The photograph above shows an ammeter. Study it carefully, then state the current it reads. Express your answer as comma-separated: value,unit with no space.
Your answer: 35,A
